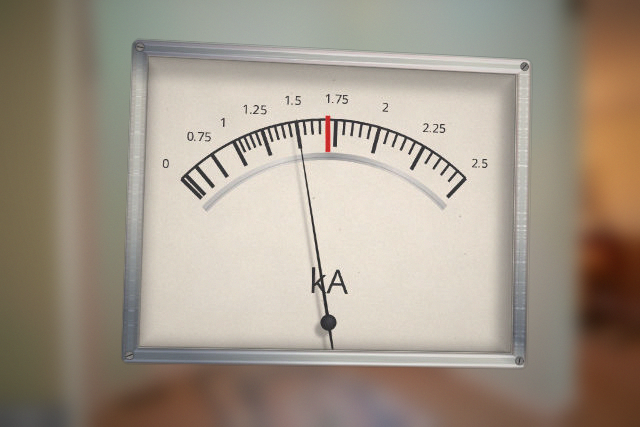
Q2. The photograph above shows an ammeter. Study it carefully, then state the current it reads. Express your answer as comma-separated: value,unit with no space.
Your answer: 1.5,kA
